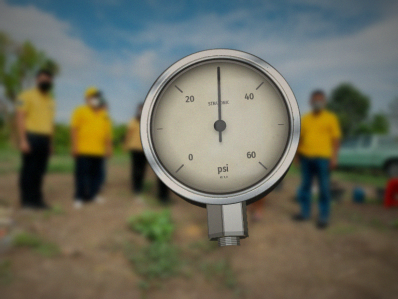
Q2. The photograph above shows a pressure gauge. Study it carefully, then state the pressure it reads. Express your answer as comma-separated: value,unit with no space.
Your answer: 30,psi
